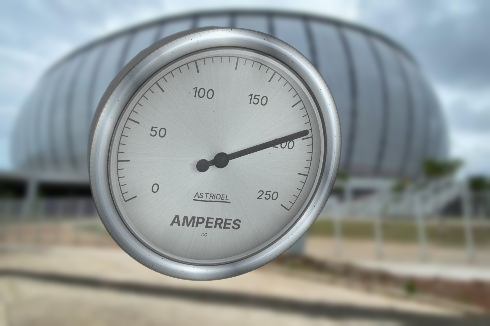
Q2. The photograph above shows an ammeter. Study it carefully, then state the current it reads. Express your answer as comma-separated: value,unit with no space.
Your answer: 195,A
